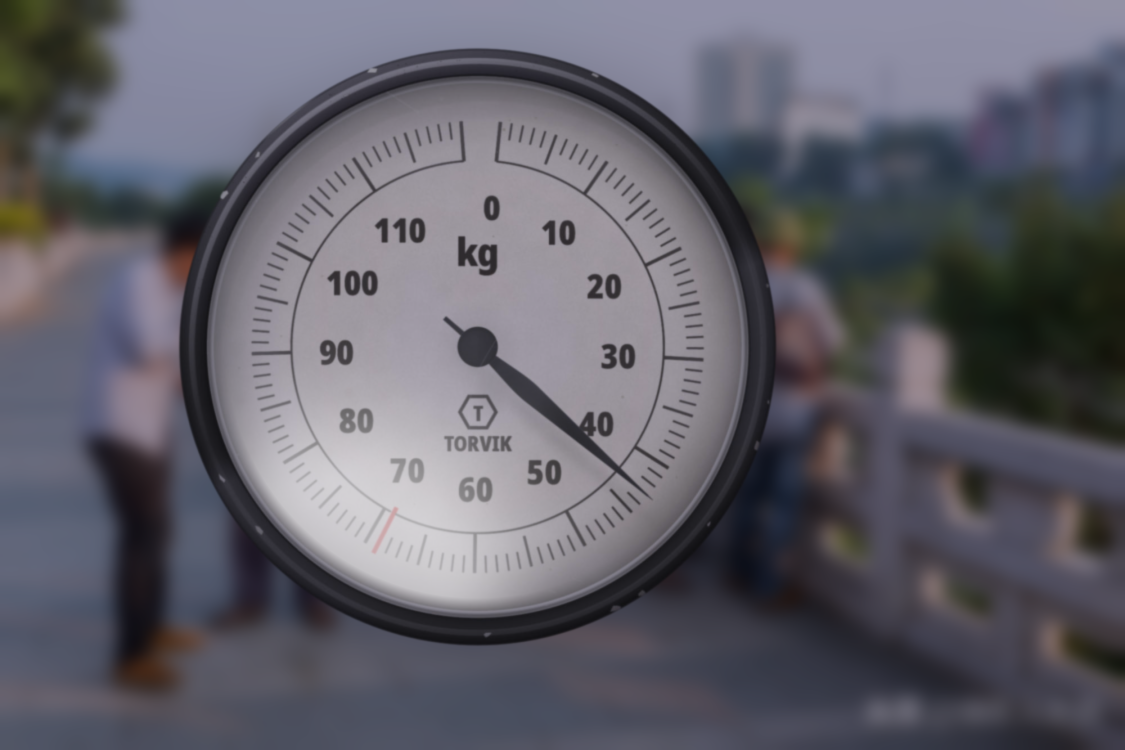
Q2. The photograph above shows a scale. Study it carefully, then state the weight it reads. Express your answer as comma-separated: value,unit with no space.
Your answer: 43,kg
